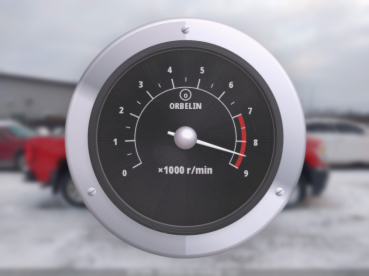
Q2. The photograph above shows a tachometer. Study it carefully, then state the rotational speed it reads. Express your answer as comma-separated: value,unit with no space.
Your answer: 8500,rpm
